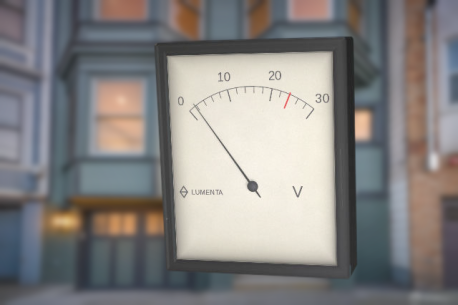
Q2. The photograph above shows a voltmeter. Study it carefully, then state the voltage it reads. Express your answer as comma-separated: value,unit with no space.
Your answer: 2,V
